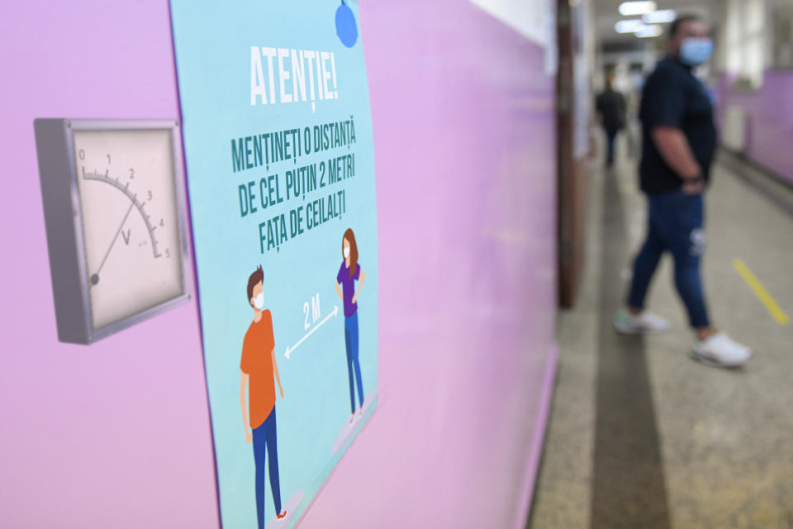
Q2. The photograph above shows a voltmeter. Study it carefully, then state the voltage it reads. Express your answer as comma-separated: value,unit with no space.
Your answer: 2.5,V
